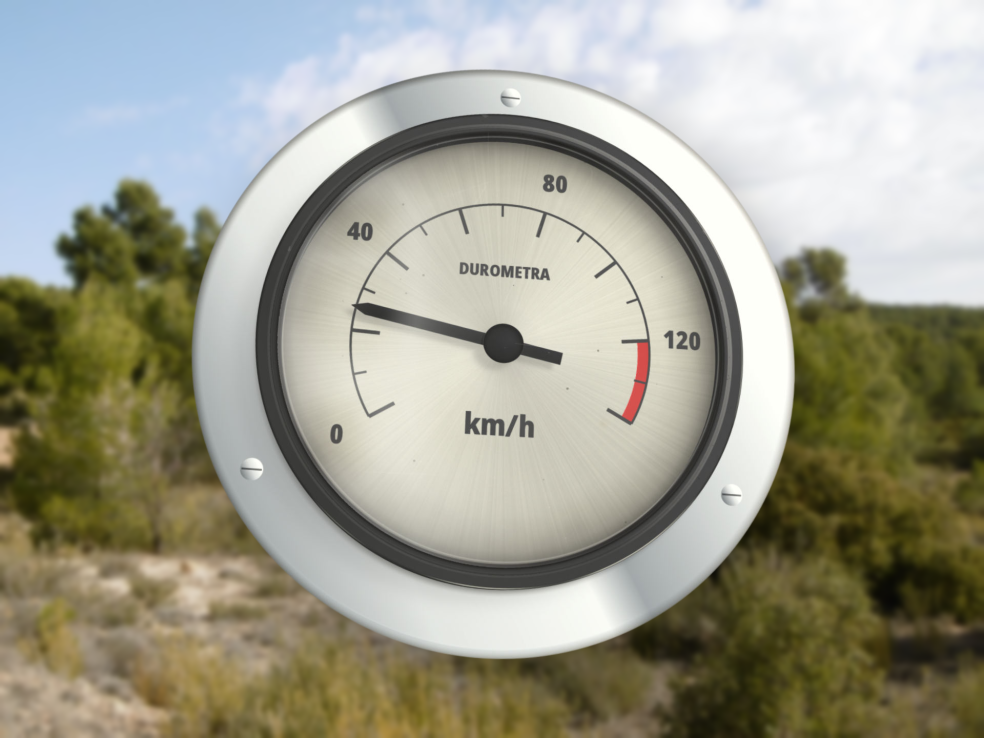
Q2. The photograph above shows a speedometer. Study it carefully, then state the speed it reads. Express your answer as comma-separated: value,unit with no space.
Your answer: 25,km/h
